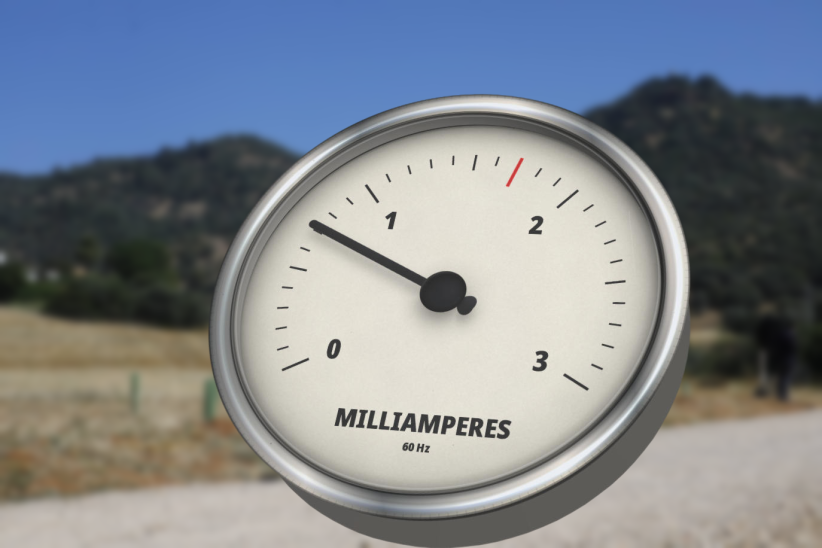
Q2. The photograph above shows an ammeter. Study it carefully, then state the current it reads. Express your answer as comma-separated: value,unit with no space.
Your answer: 0.7,mA
